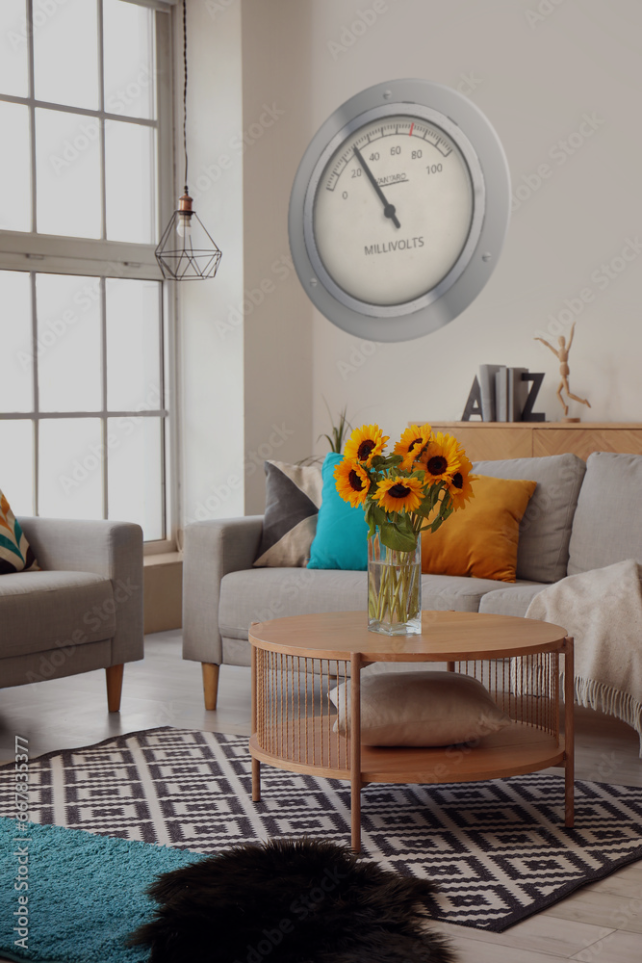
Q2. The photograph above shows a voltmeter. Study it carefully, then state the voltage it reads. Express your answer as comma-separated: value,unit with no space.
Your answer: 30,mV
